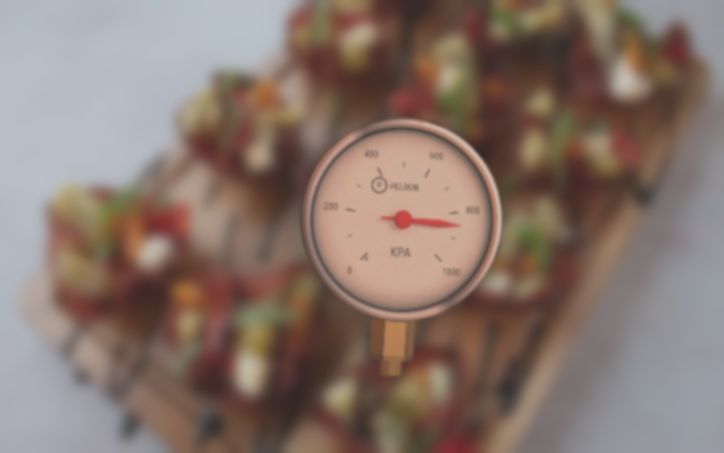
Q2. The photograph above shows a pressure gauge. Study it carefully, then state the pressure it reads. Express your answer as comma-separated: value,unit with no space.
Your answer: 850,kPa
